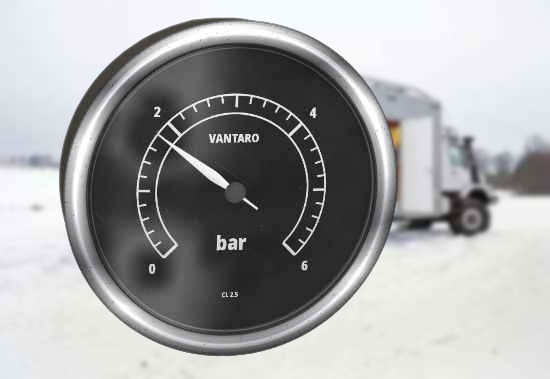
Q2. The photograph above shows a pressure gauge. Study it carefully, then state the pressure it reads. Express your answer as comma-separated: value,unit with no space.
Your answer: 1.8,bar
